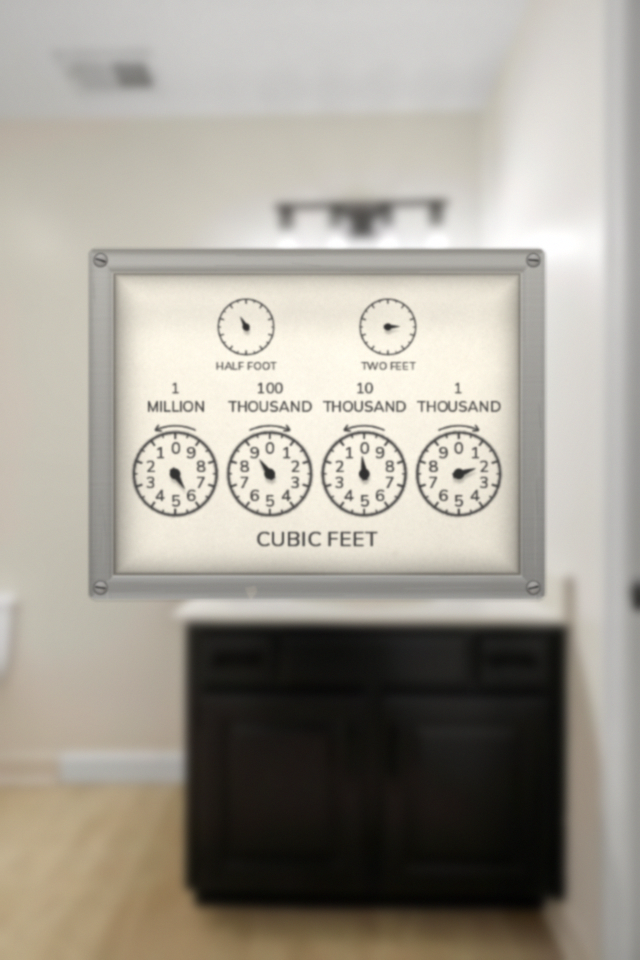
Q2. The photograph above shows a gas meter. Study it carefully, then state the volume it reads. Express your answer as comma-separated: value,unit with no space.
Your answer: 590200,ft³
